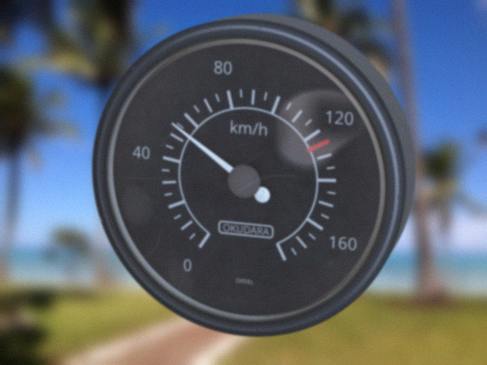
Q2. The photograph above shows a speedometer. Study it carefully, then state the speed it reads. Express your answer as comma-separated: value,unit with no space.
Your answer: 55,km/h
